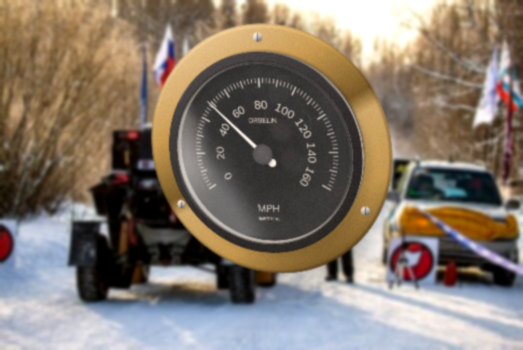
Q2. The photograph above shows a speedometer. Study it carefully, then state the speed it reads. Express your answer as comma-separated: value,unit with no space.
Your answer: 50,mph
